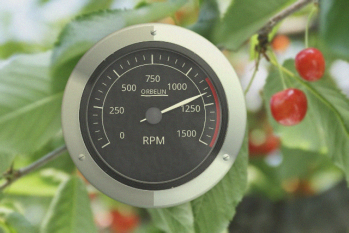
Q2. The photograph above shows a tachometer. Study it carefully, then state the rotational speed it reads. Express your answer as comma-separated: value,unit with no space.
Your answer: 1175,rpm
